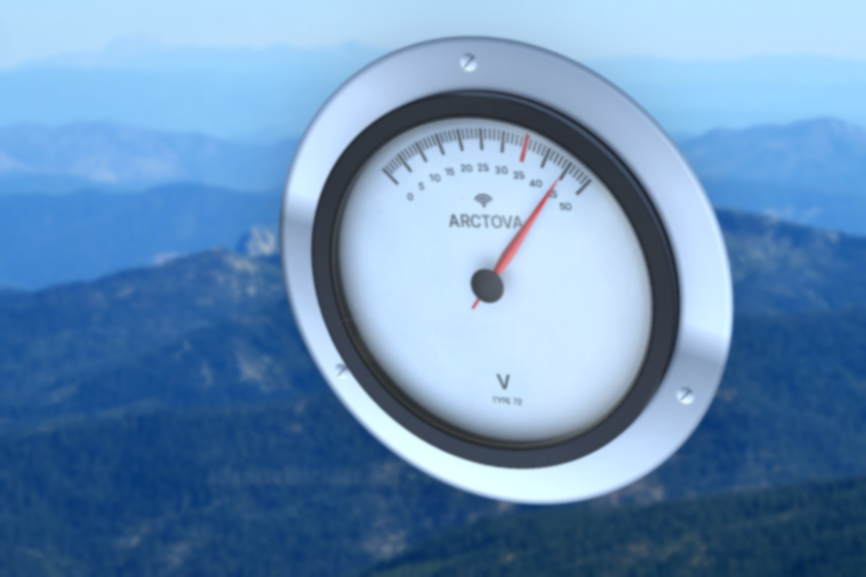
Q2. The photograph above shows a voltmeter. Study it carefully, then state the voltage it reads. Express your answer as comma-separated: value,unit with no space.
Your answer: 45,V
